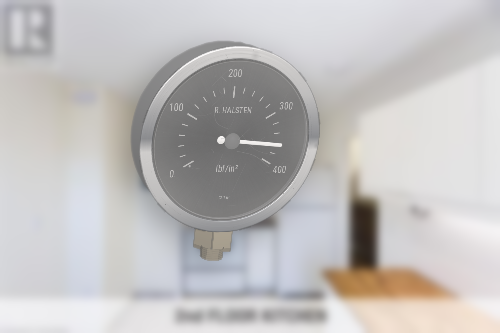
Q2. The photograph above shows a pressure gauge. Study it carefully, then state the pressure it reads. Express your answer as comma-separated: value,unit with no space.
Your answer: 360,psi
